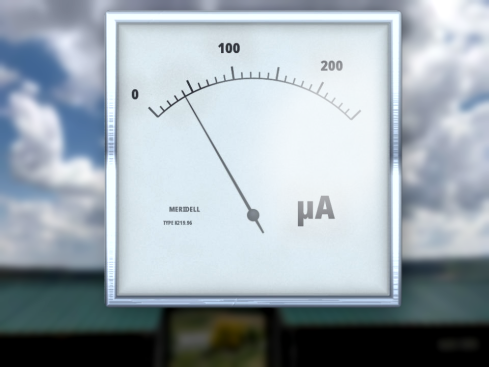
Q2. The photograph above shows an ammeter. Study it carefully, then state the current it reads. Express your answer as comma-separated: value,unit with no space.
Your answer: 40,µA
